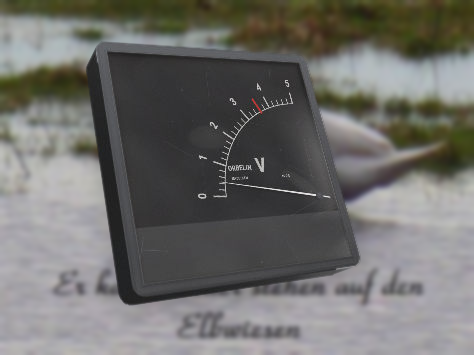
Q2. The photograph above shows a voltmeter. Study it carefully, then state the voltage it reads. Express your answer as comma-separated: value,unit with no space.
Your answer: 0.4,V
